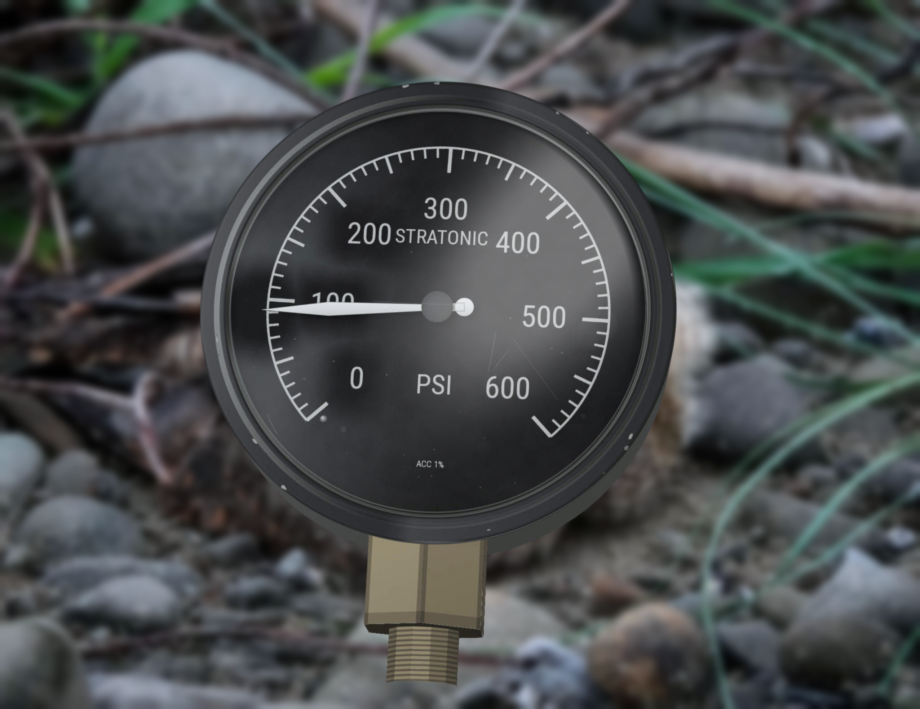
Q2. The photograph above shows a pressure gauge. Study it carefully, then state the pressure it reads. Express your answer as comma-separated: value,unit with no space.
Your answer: 90,psi
